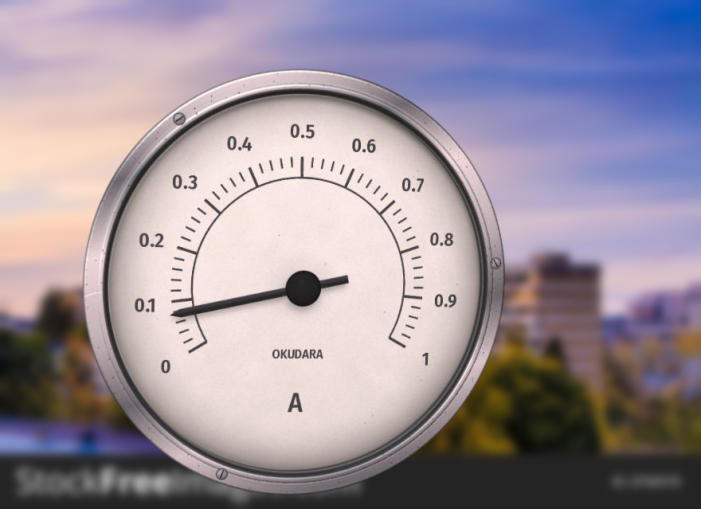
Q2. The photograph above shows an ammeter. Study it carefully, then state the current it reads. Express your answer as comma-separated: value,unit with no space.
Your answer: 0.08,A
